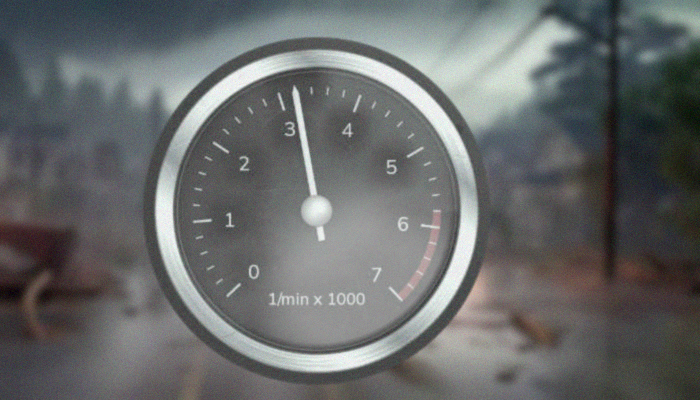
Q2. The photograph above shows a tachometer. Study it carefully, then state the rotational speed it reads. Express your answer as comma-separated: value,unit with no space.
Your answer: 3200,rpm
